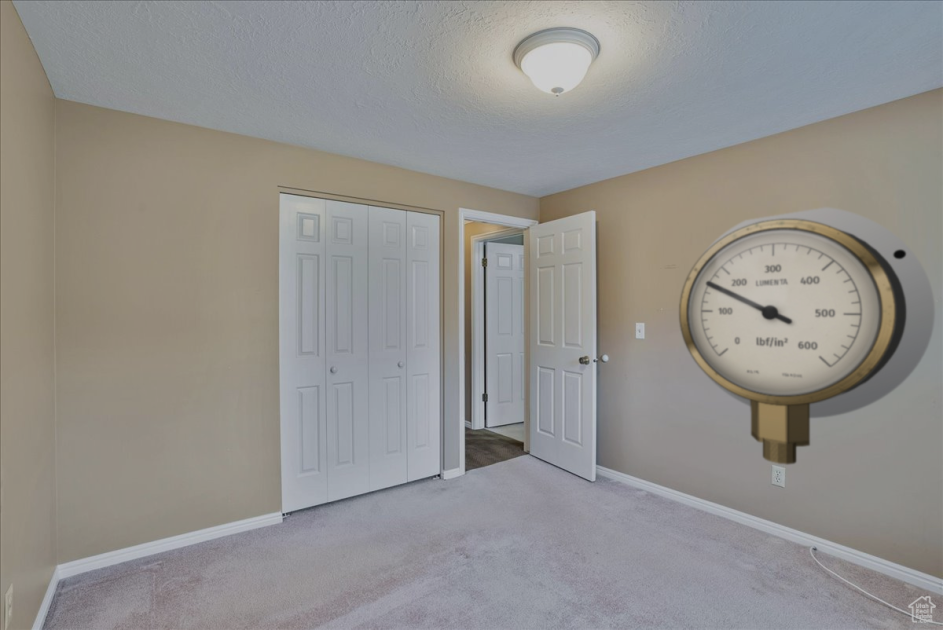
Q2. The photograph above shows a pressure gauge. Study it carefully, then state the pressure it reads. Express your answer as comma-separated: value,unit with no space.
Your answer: 160,psi
